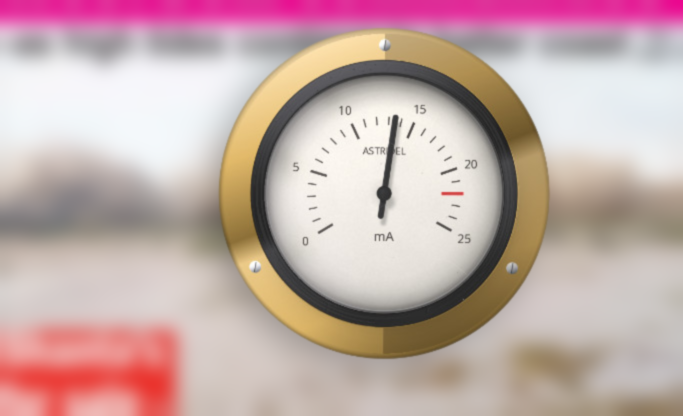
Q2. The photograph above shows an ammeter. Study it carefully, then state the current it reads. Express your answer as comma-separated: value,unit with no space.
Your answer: 13.5,mA
